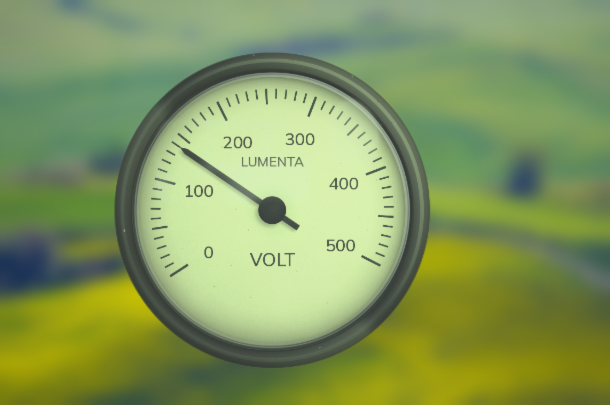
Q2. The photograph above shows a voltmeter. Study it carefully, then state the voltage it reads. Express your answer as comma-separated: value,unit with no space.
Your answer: 140,V
